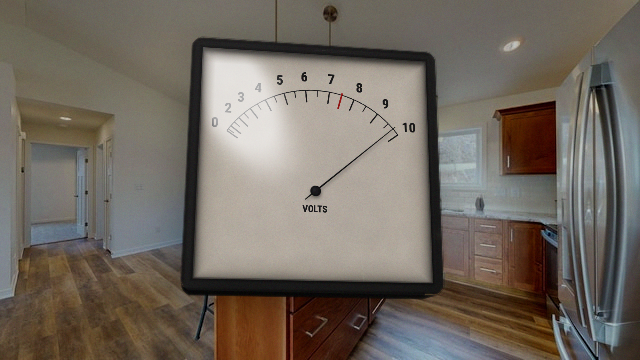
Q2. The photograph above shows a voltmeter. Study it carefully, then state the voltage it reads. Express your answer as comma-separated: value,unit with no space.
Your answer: 9.75,V
